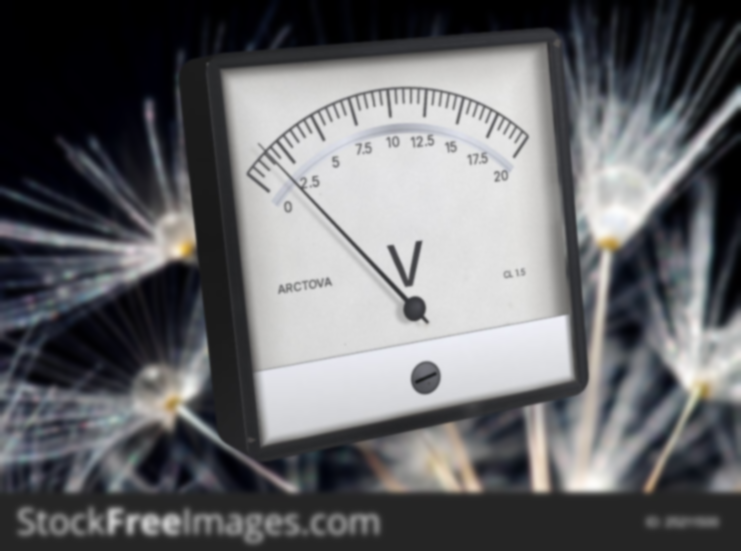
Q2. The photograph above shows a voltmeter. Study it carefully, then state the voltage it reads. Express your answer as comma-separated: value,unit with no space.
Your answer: 1.5,V
